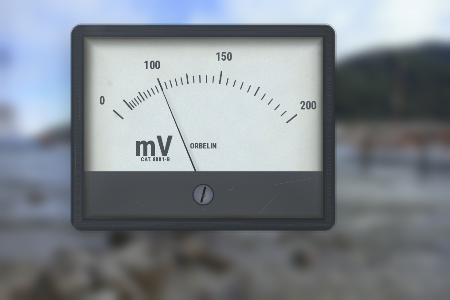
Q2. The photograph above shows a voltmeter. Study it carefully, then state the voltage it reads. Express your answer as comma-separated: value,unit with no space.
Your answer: 100,mV
